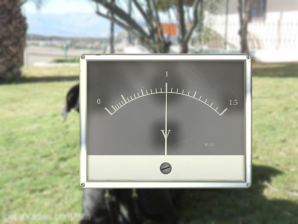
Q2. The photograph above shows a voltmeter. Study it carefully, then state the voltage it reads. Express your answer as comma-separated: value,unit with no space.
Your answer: 1,V
